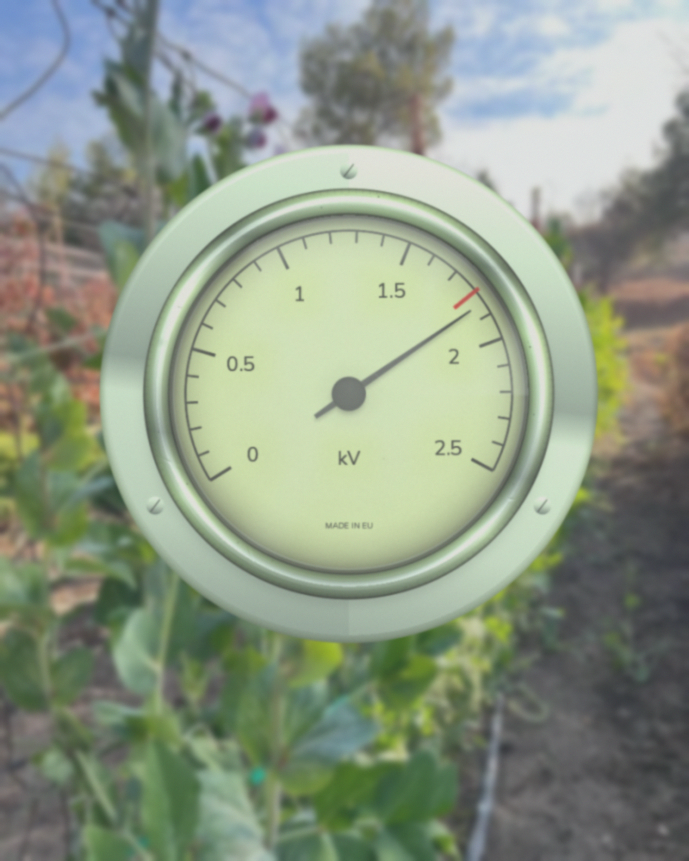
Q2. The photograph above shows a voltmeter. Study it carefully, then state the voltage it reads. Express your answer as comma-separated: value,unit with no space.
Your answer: 1.85,kV
